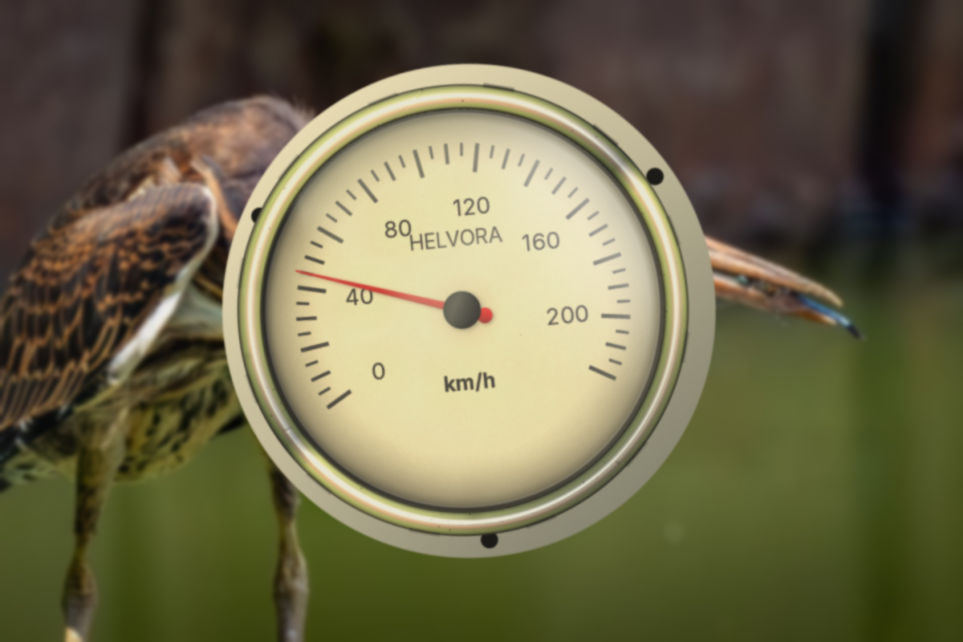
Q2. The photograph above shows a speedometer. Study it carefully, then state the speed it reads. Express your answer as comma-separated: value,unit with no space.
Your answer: 45,km/h
